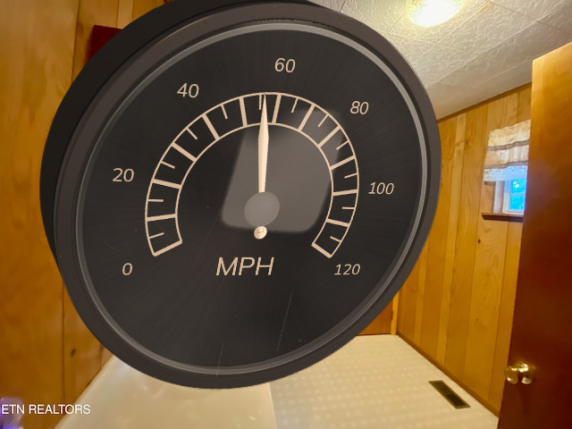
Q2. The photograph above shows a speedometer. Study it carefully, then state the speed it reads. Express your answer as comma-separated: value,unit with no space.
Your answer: 55,mph
